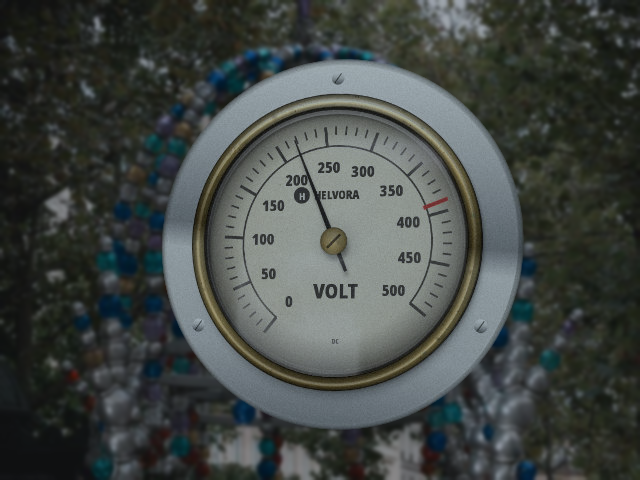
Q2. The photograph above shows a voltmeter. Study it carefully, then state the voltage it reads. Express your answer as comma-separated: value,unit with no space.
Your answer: 220,V
